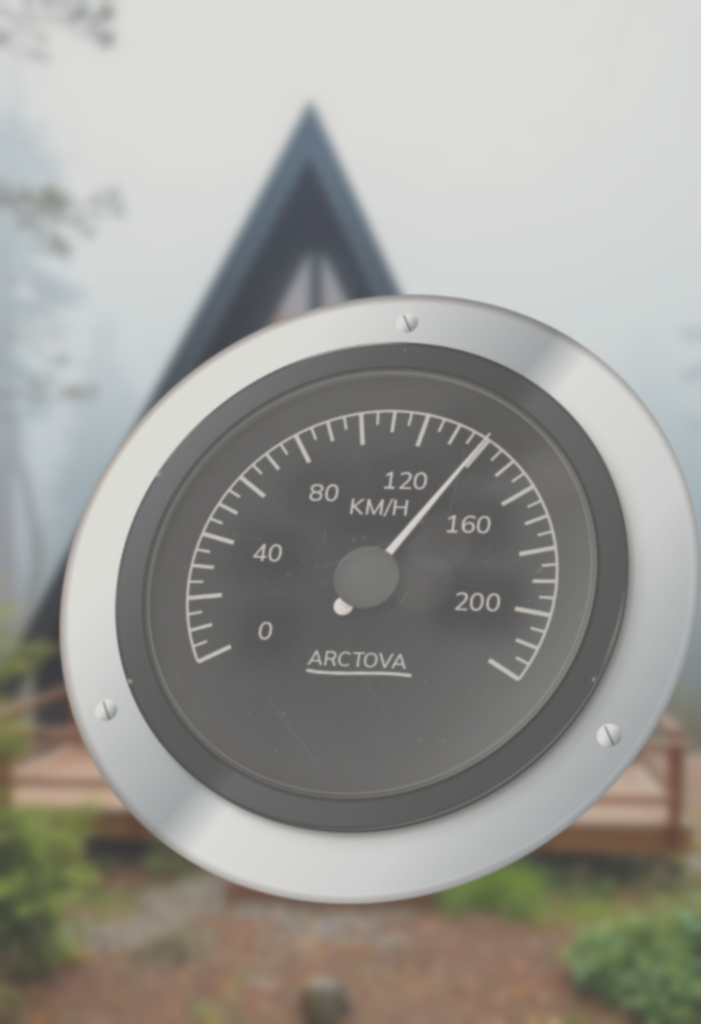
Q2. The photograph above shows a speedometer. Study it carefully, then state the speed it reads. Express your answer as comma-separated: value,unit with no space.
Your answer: 140,km/h
